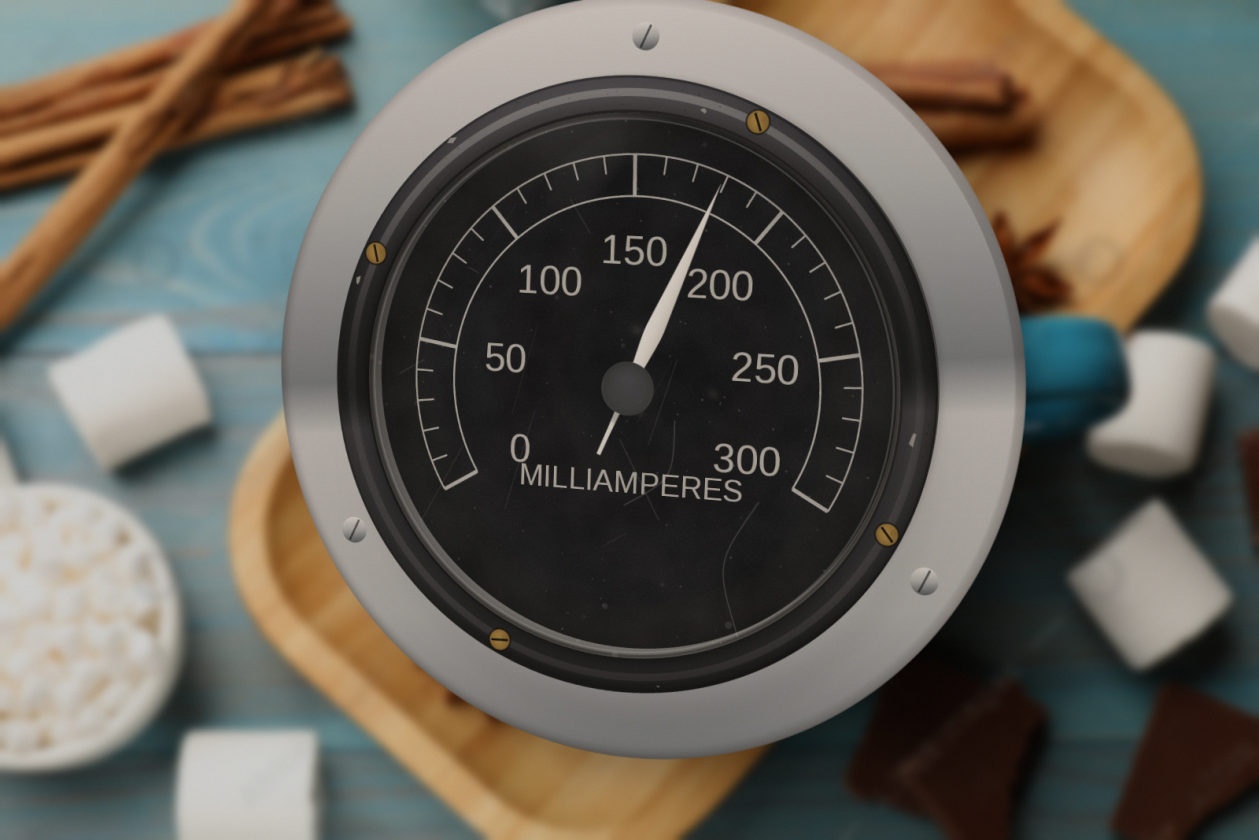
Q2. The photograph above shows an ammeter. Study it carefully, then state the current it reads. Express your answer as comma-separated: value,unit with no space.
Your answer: 180,mA
